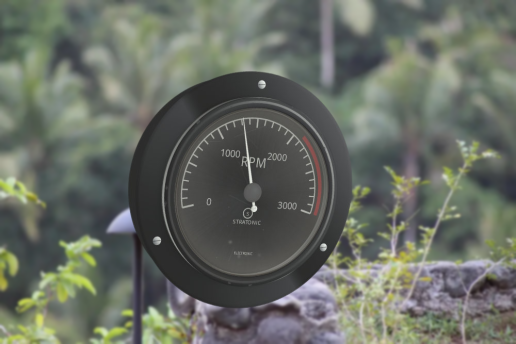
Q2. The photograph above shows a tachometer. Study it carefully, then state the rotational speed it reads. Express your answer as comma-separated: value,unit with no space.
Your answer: 1300,rpm
